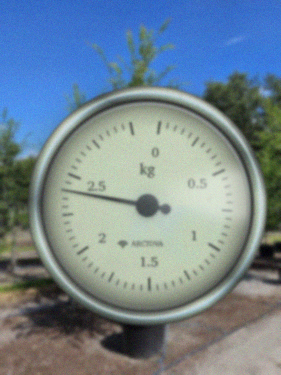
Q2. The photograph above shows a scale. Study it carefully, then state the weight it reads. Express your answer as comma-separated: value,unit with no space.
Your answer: 2.4,kg
